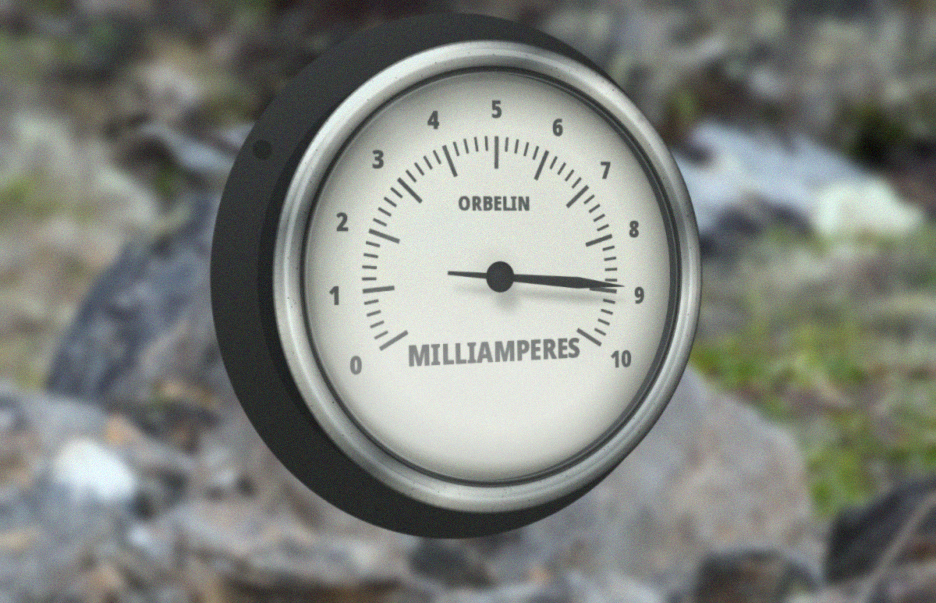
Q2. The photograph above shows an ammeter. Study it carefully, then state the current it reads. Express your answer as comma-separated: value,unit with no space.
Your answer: 8.9,mA
